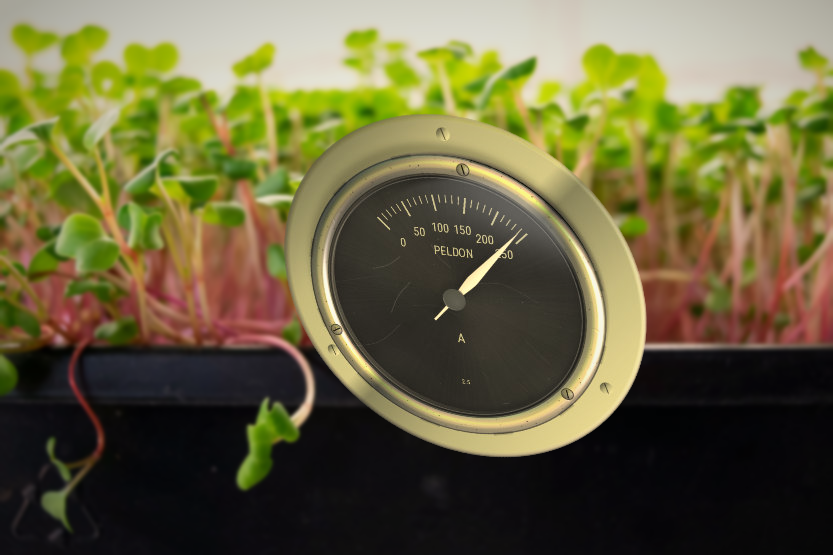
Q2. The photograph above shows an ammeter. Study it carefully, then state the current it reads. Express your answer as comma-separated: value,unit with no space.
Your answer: 240,A
